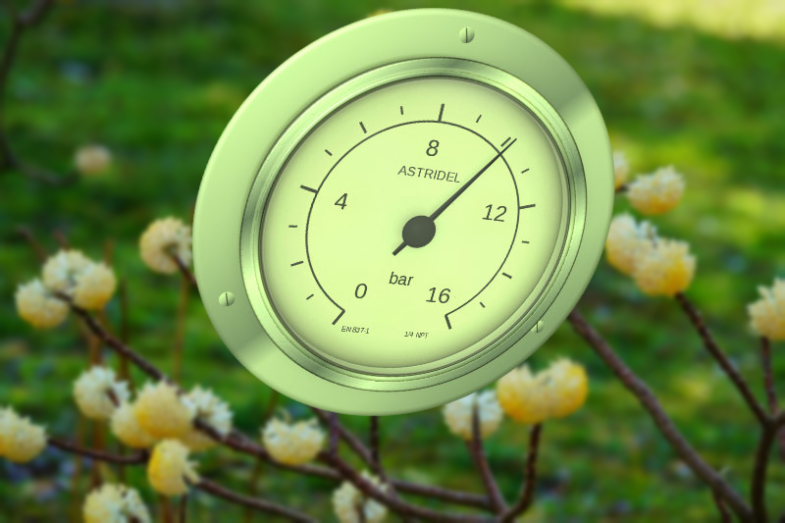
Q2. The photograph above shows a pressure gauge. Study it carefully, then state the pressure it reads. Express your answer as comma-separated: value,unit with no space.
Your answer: 10,bar
